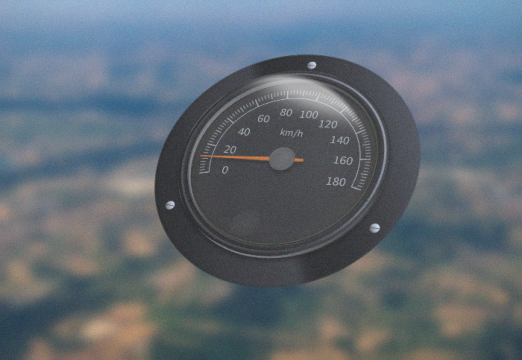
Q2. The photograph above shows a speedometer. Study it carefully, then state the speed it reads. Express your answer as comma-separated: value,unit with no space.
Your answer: 10,km/h
